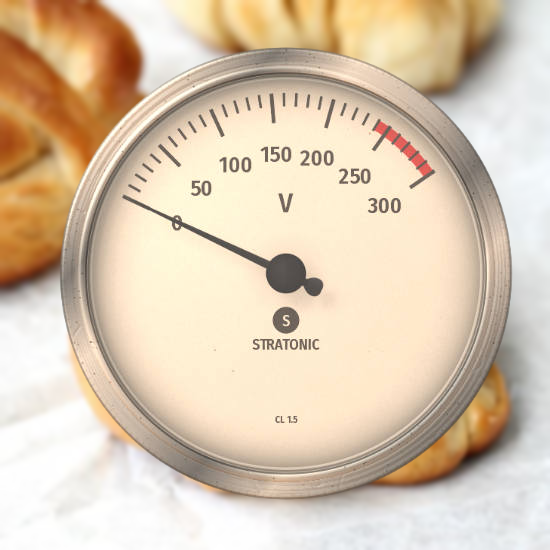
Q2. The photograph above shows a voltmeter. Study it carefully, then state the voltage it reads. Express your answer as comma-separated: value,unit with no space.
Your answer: 0,V
